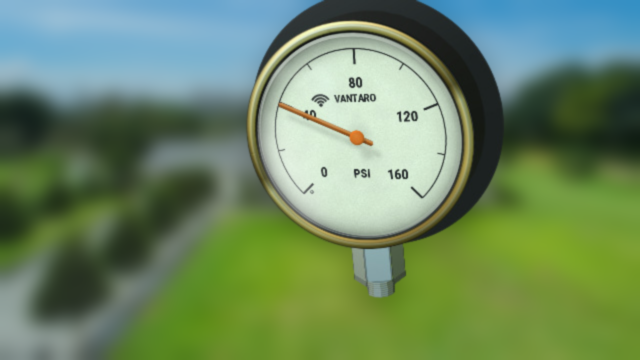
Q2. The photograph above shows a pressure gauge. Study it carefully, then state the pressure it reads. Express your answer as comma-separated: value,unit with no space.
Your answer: 40,psi
